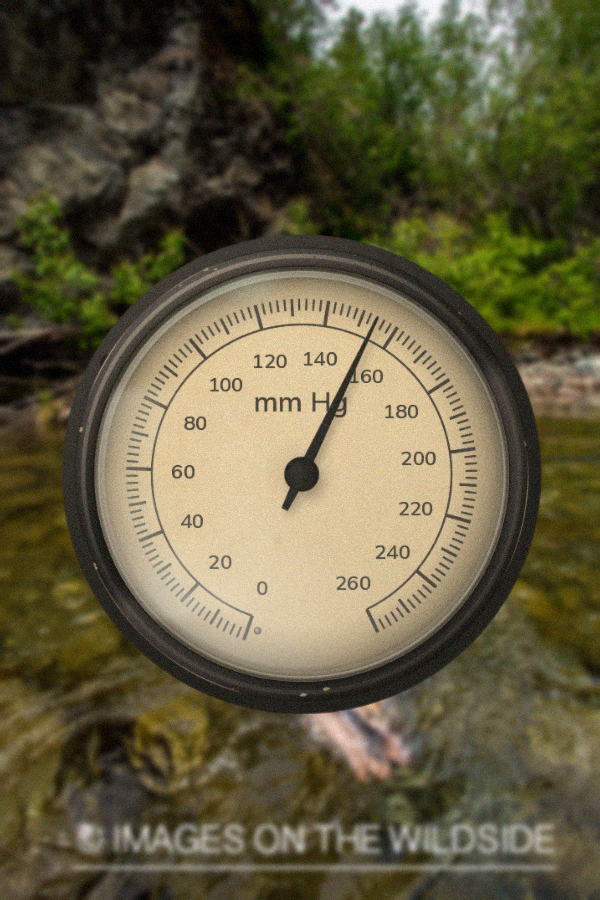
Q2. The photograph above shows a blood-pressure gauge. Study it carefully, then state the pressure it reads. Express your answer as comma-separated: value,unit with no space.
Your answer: 154,mmHg
